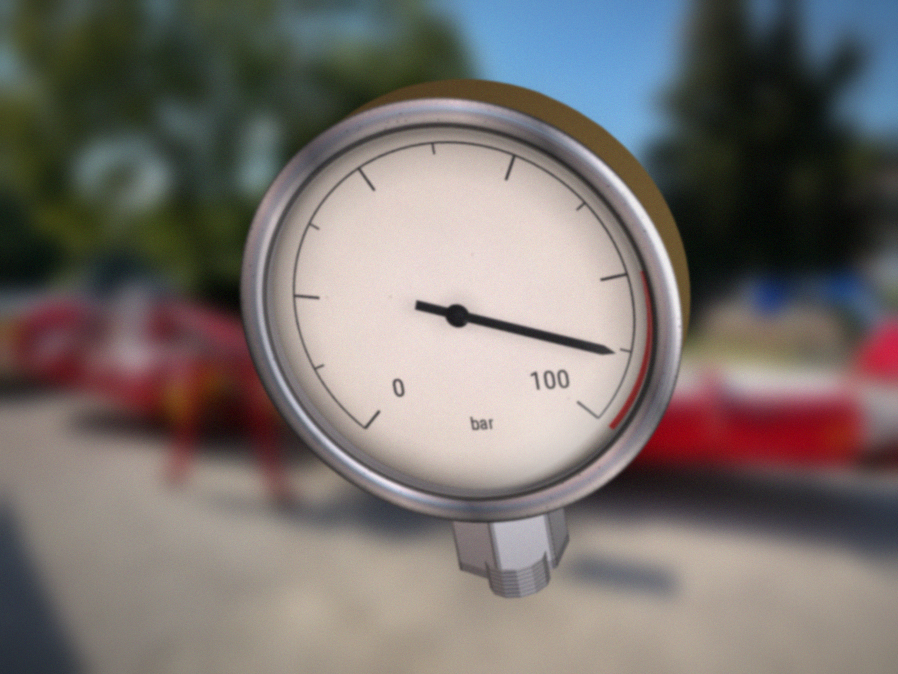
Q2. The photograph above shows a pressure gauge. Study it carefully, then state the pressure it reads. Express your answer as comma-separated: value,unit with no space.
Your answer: 90,bar
